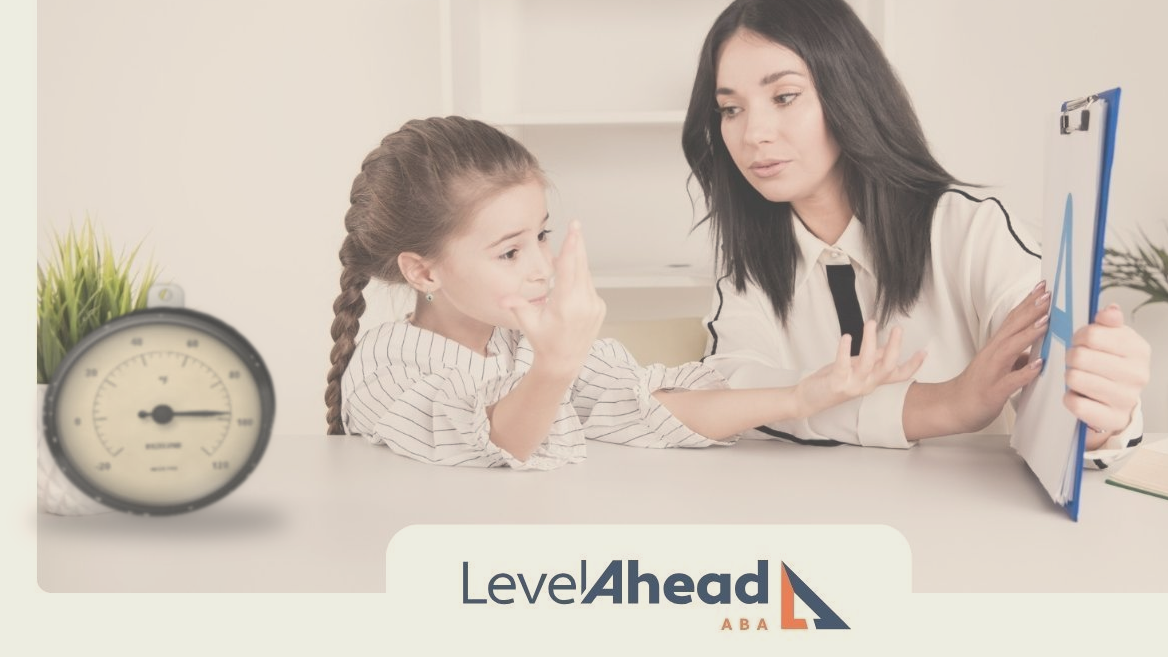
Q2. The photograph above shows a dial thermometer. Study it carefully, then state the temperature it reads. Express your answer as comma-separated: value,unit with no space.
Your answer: 96,°F
